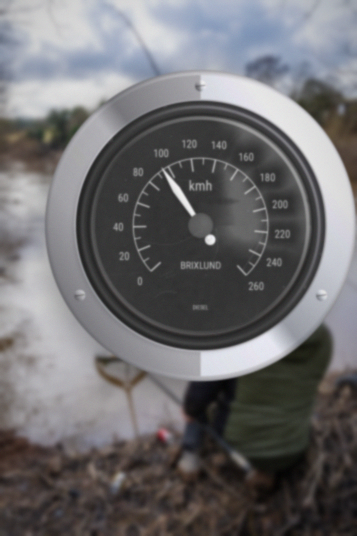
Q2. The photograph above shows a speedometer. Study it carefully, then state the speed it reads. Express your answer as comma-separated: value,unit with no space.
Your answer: 95,km/h
